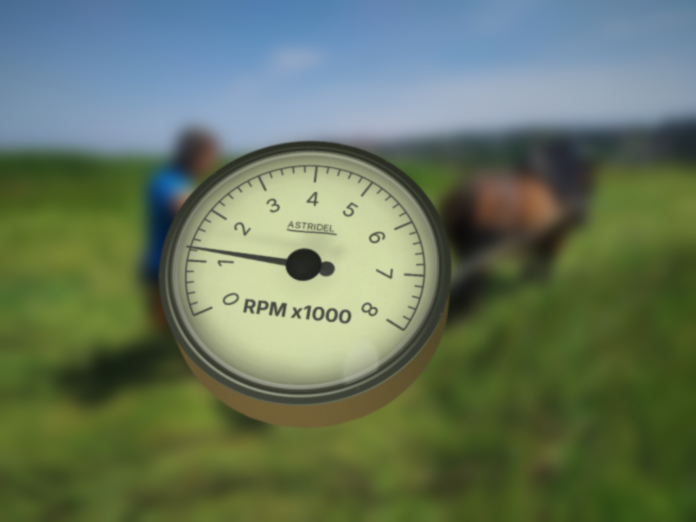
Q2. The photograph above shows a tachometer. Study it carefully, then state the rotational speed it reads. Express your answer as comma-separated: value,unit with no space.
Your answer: 1200,rpm
